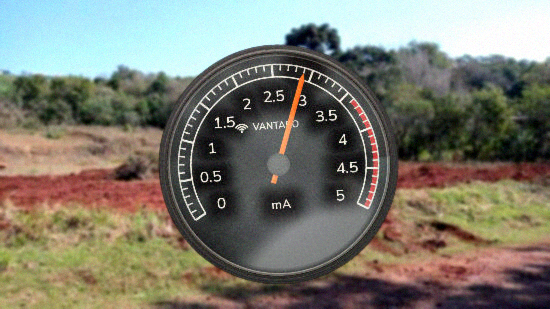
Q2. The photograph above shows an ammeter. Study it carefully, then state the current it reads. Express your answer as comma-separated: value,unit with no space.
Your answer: 2.9,mA
